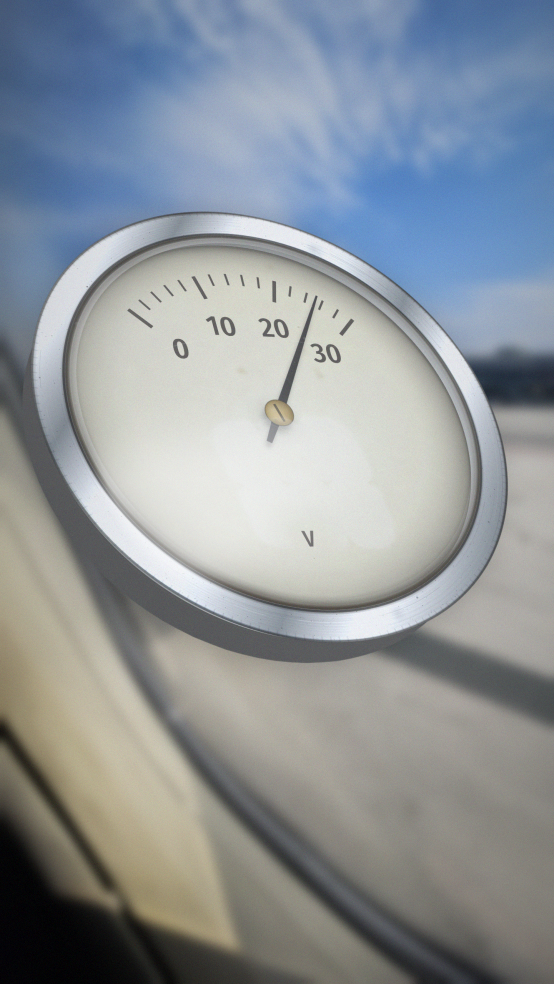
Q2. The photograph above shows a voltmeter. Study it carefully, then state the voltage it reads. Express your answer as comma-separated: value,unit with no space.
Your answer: 25,V
